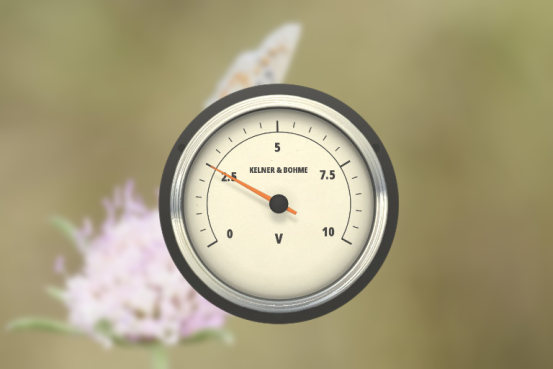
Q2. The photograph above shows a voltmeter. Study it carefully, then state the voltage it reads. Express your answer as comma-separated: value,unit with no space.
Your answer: 2.5,V
